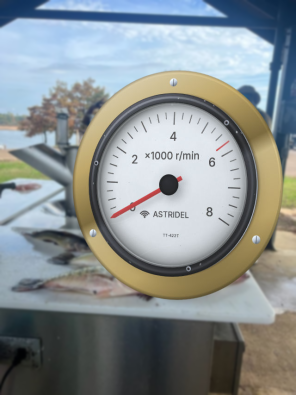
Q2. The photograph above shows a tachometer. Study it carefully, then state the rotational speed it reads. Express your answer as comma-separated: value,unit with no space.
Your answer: 0,rpm
